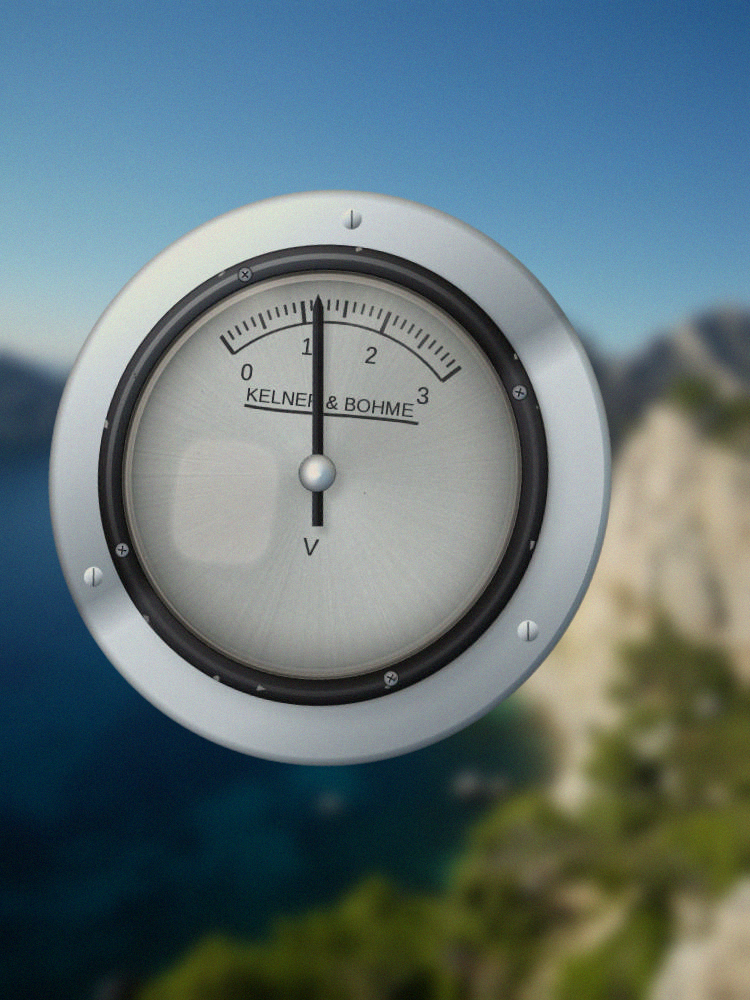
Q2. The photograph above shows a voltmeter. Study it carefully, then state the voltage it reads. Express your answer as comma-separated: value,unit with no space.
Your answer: 1.2,V
